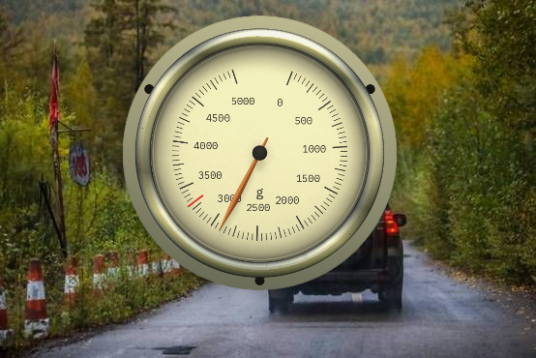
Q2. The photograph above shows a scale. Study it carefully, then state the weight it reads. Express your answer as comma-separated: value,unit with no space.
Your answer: 2900,g
